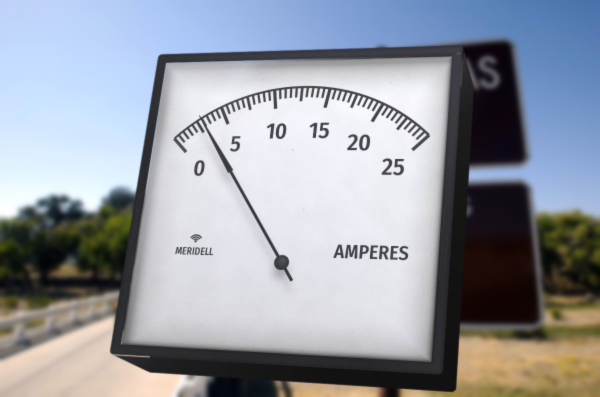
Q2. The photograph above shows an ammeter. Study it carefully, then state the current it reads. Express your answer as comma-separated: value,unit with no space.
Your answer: 3,A
